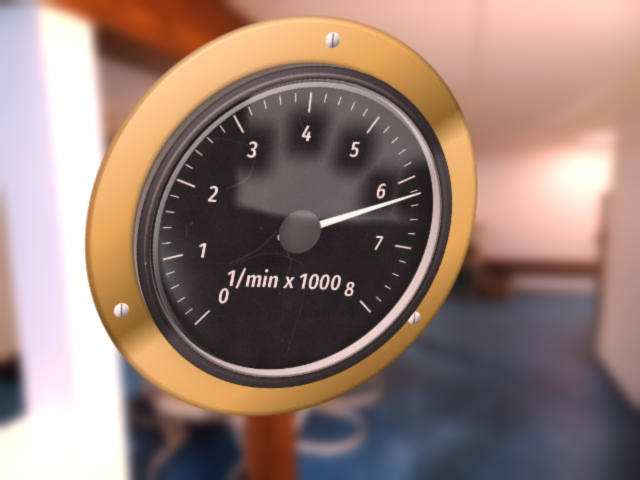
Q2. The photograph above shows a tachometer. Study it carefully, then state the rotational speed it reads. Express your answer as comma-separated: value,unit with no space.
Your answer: 6200,rpm
